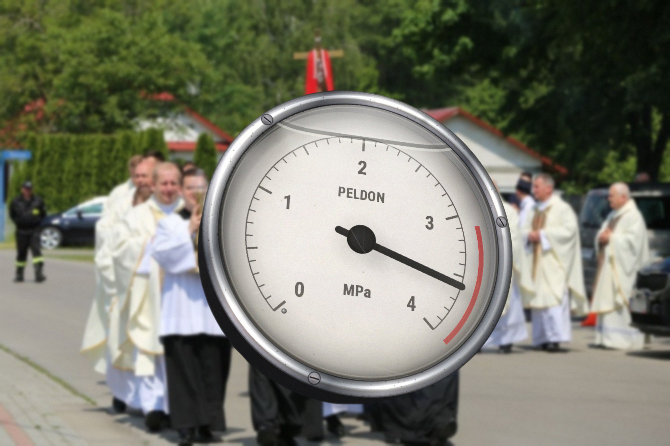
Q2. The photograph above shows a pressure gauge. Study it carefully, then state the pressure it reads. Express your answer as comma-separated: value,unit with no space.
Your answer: 3.6,MPa
